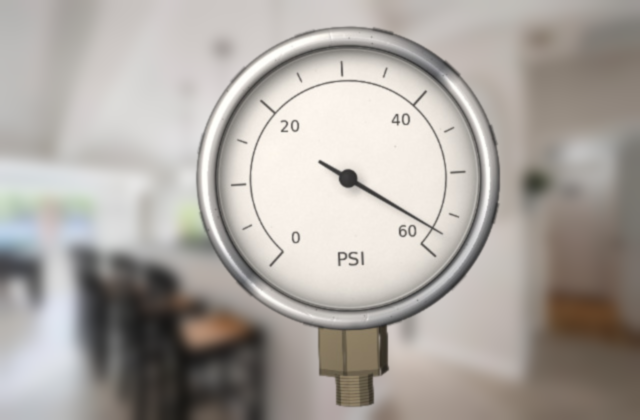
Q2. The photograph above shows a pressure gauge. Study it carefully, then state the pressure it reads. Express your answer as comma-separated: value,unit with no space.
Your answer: 57.5,psi
